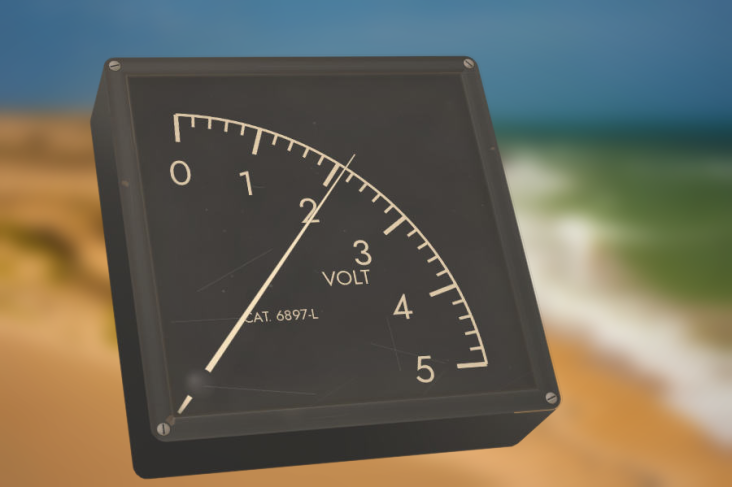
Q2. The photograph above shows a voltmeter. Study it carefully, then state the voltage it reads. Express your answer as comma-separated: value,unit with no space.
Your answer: 2.1,V
